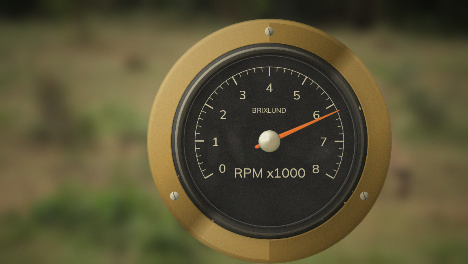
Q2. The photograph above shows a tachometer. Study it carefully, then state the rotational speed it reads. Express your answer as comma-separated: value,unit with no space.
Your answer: 6200,rpm
